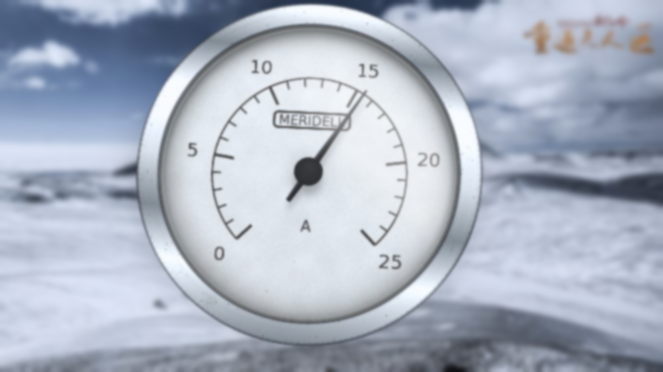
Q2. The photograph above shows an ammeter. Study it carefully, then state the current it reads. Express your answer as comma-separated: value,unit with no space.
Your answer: 15.5,A
